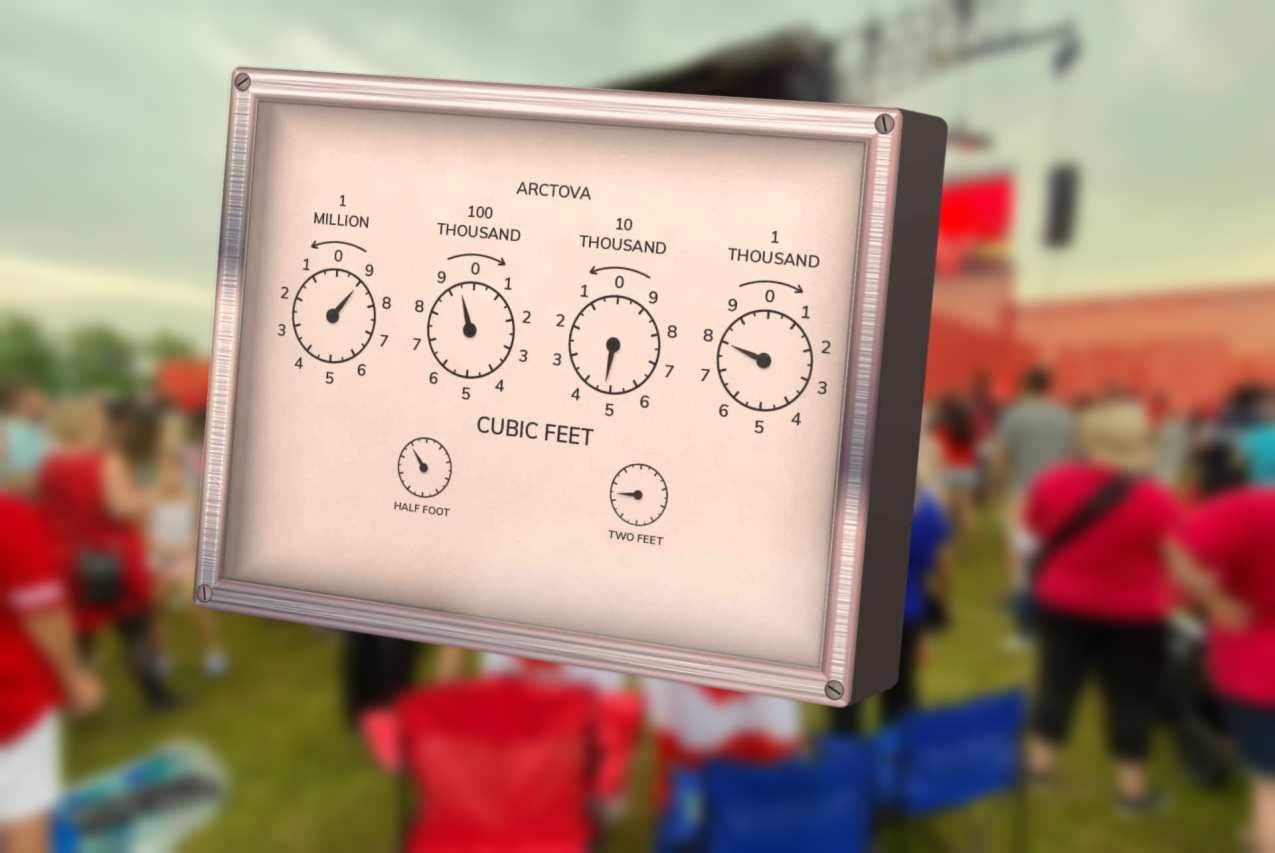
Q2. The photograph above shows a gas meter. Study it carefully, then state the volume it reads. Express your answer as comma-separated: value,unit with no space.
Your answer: 894800,ft³
